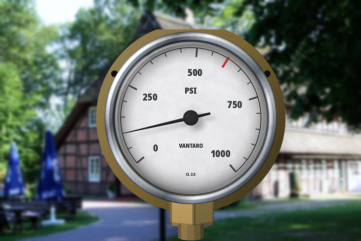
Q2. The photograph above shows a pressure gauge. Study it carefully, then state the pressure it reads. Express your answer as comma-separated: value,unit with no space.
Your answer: 100,psi
